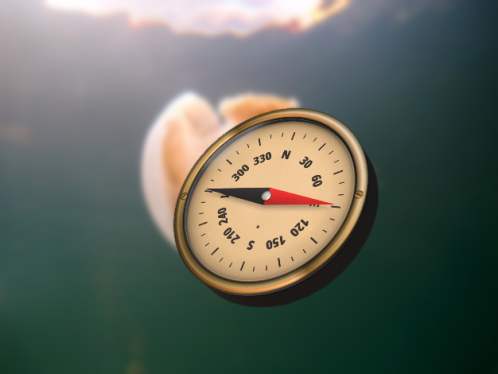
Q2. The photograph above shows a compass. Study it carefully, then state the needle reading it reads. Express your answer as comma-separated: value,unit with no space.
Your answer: 90,°
